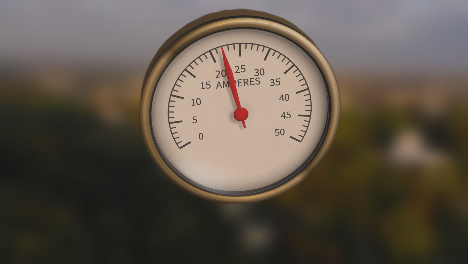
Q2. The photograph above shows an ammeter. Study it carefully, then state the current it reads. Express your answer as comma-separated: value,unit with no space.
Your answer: 22,A
